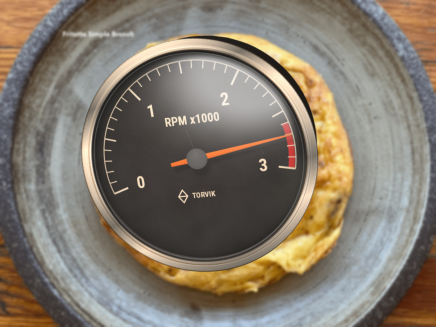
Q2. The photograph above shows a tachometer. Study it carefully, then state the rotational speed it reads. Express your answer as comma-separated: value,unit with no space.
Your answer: 2700,rpm
